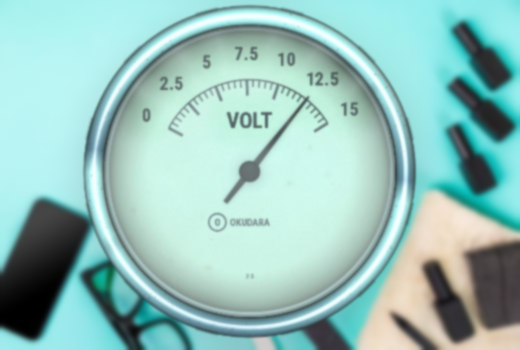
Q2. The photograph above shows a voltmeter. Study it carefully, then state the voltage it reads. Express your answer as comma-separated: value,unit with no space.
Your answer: 12.5,V
